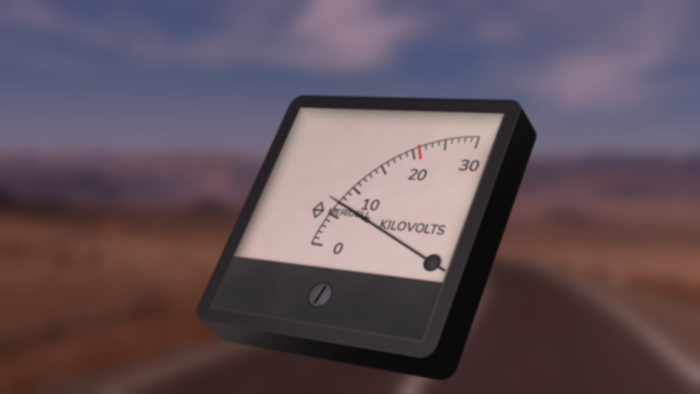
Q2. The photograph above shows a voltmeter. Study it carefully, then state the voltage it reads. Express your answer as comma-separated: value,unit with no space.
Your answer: 7,kV
